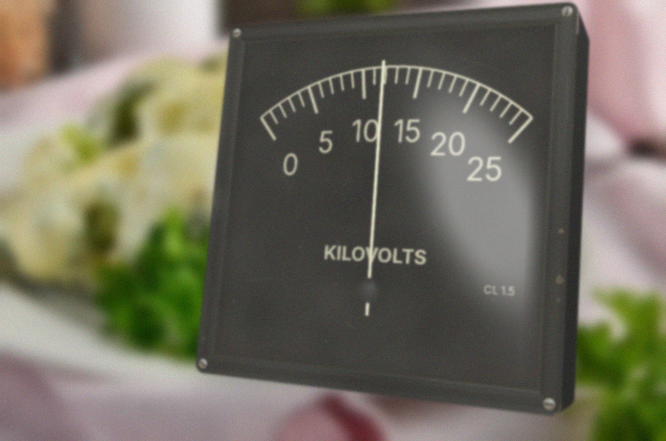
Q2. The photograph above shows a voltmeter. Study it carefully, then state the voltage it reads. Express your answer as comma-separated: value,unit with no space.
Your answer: 12,kV
